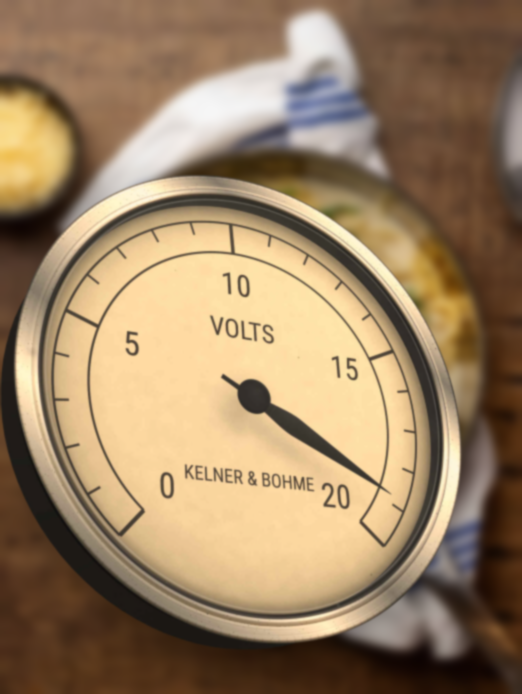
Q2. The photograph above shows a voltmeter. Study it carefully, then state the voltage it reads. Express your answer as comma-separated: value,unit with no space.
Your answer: 19,V
